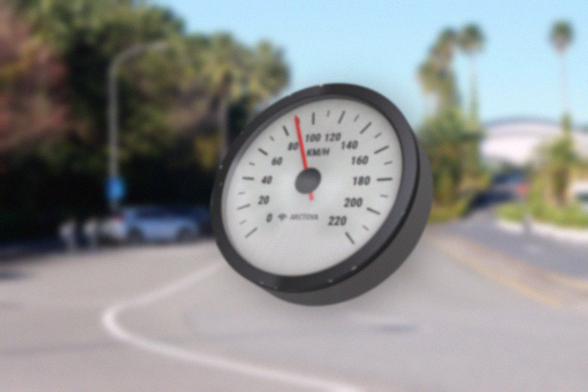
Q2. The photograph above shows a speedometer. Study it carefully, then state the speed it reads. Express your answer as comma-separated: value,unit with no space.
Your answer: 90,km/h
